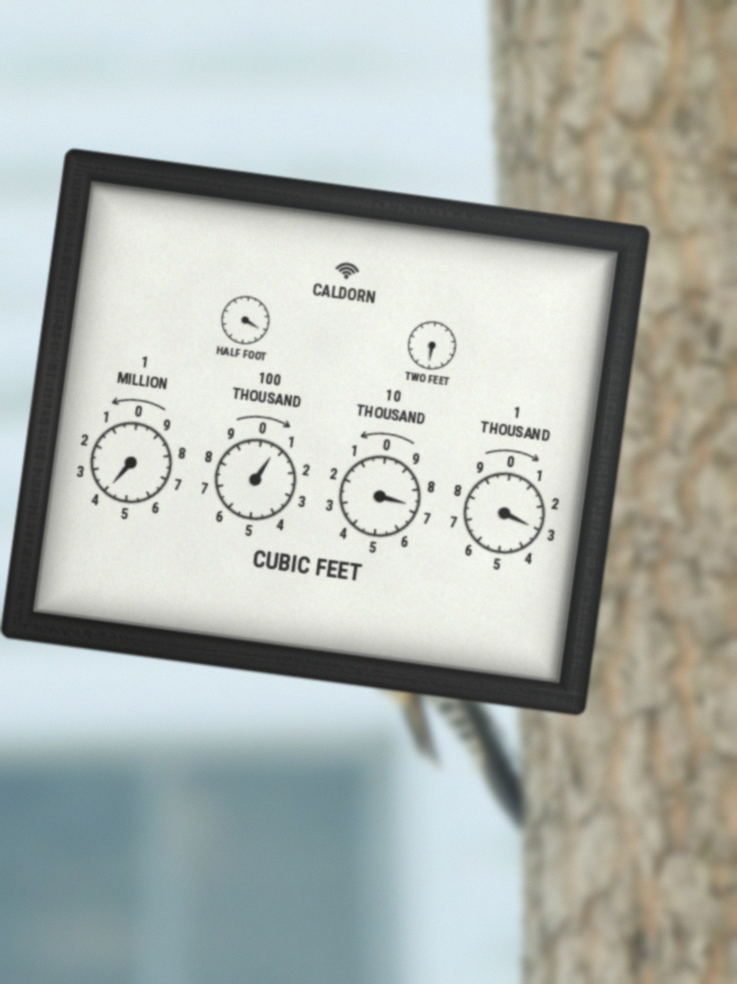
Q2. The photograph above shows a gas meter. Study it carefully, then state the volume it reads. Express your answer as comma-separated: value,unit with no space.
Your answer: 407300,ft³
